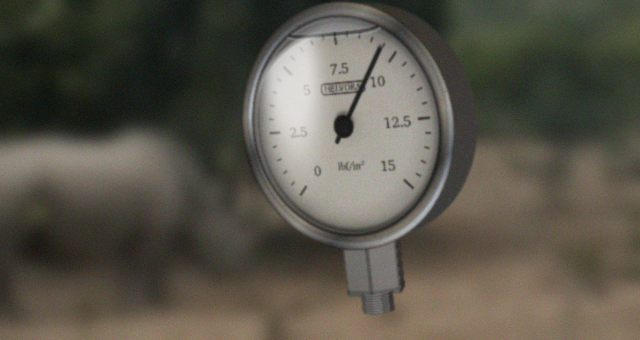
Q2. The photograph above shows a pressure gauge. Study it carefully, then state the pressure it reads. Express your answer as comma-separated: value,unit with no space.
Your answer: 9.5,psi
